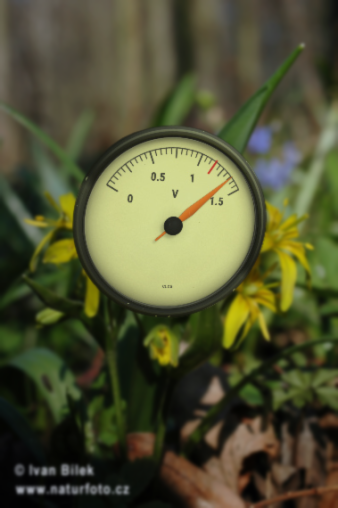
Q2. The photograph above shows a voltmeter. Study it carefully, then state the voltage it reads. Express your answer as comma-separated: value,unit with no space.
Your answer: 1.35,V
